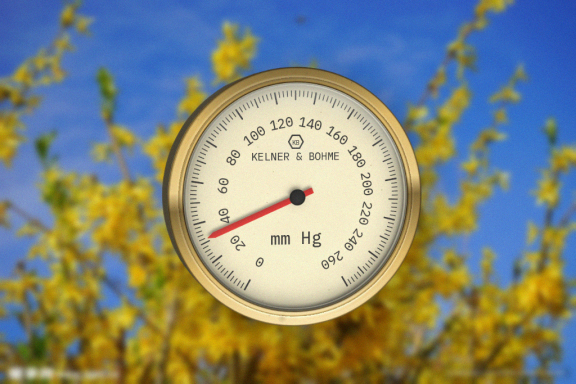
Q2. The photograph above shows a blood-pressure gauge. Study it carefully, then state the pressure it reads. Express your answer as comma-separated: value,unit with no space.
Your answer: 32,mmHg
